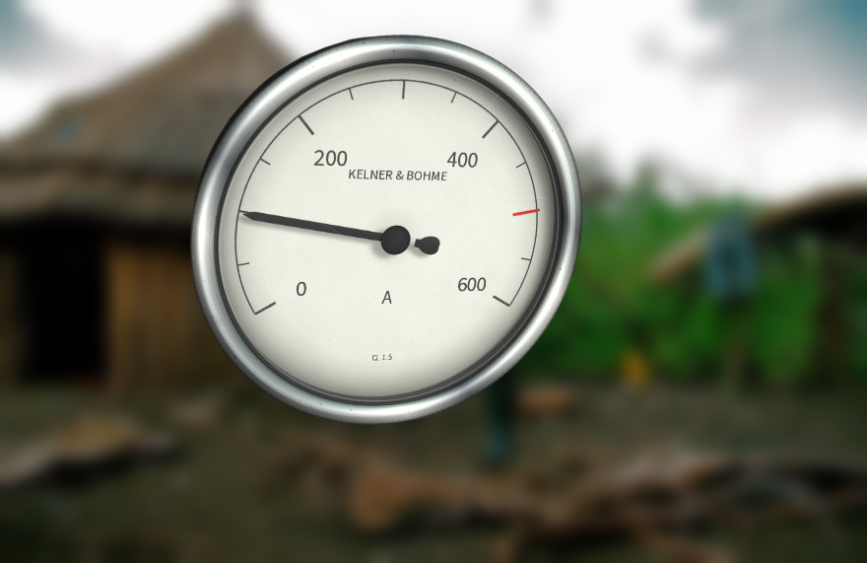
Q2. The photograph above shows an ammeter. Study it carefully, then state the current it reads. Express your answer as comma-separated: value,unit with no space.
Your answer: 100,A
